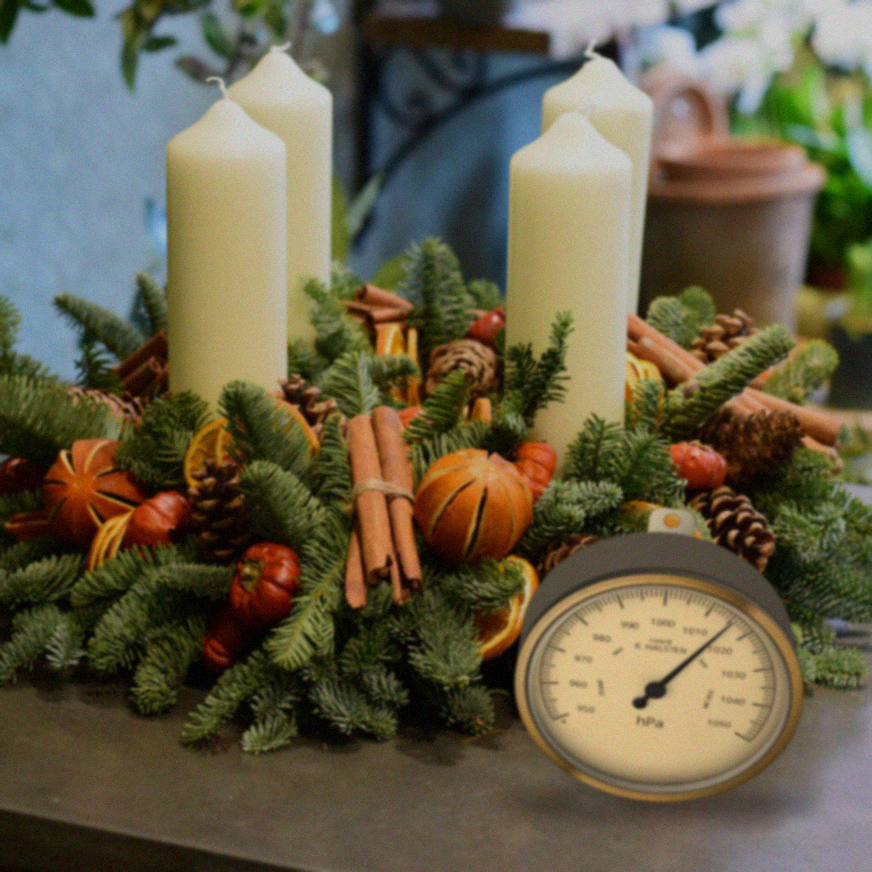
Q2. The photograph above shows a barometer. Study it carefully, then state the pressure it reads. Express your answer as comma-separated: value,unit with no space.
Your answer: 1015,hPa
